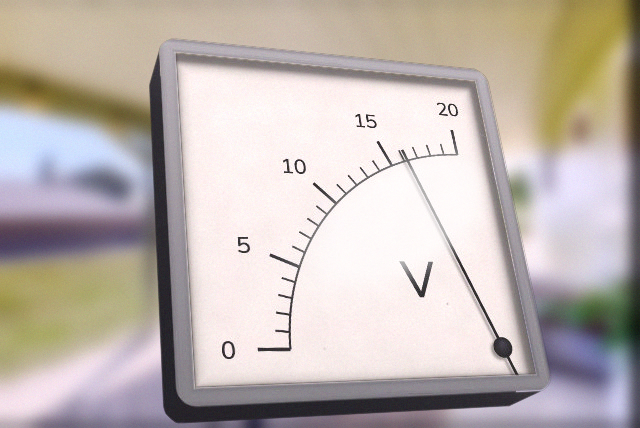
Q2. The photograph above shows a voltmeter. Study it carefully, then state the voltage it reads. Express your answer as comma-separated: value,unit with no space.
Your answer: 16,V
